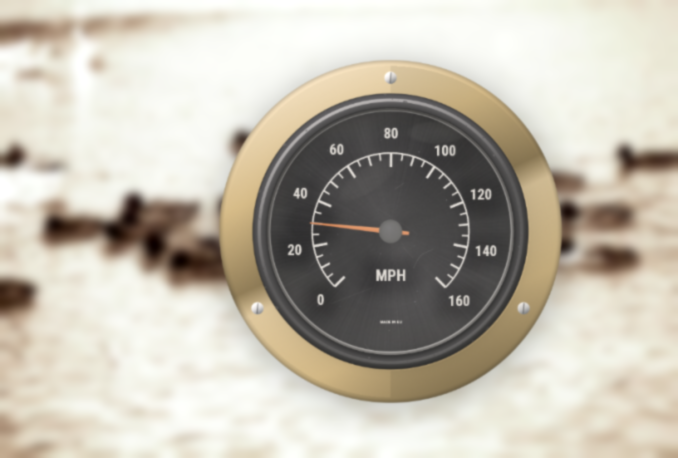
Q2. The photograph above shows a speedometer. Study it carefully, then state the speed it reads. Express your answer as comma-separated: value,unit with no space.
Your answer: 30,mph
